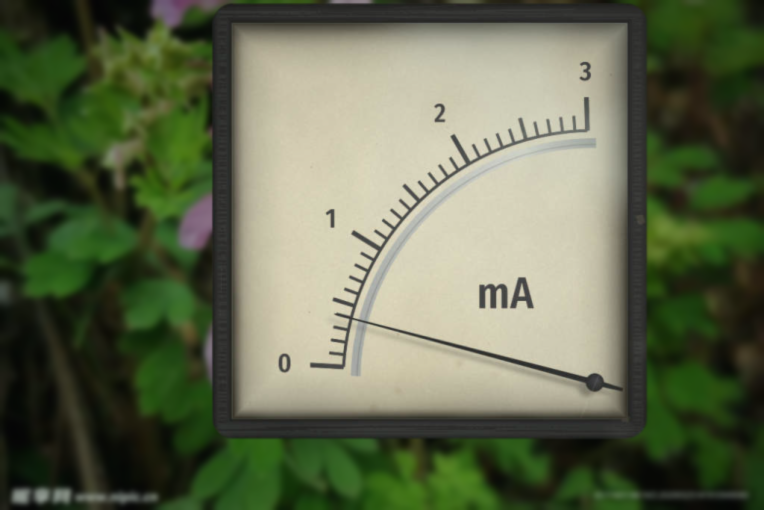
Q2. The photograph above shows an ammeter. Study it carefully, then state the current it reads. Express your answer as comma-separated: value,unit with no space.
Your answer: 0.4,mA
